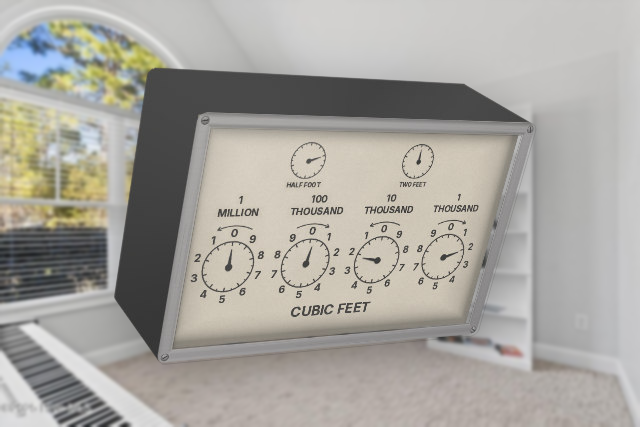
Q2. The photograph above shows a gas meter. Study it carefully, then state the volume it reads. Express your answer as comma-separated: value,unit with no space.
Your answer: 2200,ft³
